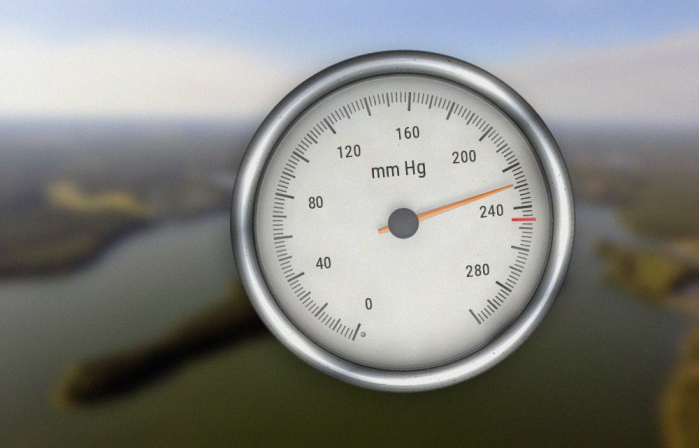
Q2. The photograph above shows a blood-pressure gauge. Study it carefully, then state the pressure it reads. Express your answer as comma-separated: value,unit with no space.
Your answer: 228,mmHg
